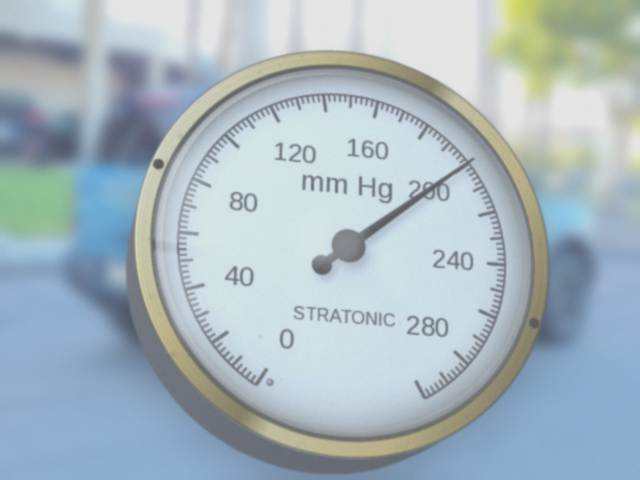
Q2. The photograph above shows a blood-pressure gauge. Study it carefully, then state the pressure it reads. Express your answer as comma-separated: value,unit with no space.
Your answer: 200,mmHg
